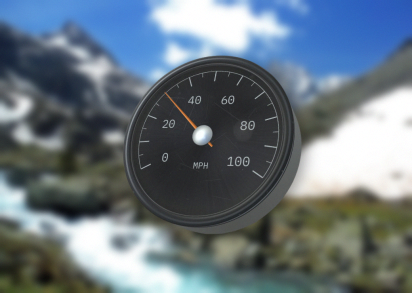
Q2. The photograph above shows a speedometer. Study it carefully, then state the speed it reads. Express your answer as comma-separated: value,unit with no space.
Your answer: 30,mph
